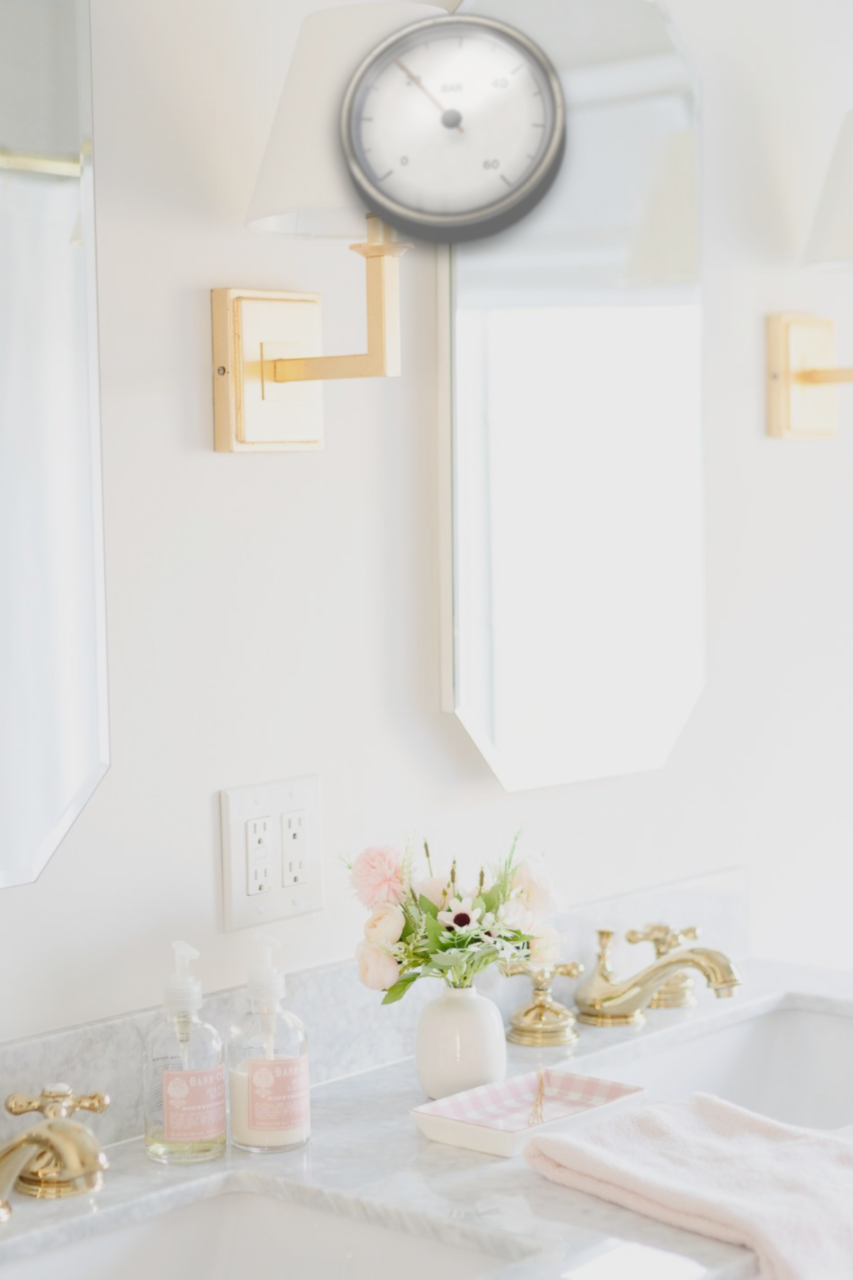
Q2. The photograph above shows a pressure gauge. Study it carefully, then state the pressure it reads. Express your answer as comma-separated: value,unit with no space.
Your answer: 20,bar
